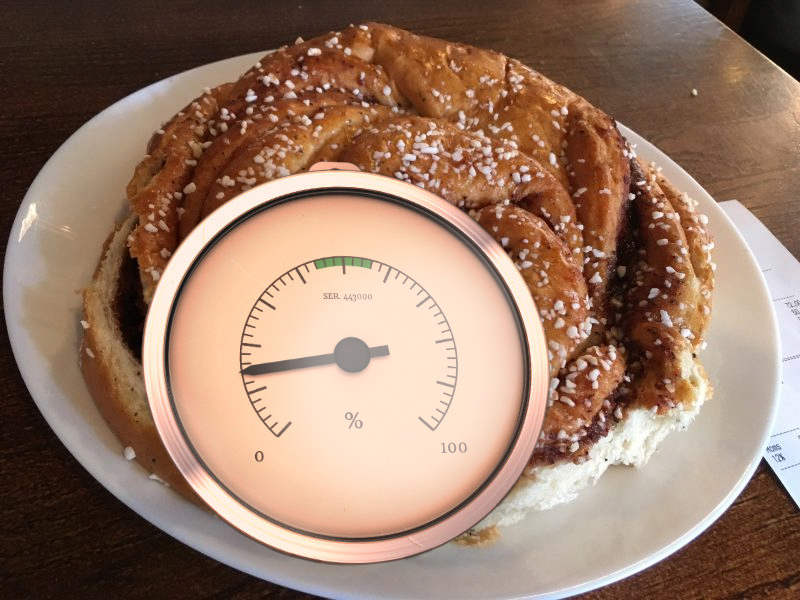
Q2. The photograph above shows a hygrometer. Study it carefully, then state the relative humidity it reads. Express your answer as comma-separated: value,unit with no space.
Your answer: 14,%
